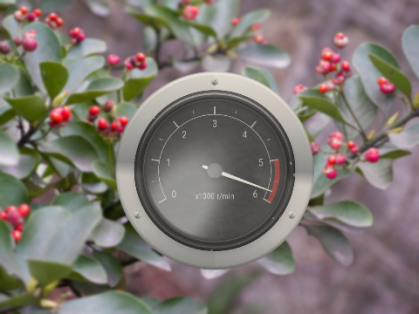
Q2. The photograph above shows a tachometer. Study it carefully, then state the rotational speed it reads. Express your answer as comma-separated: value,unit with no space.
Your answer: 5750,rpm
